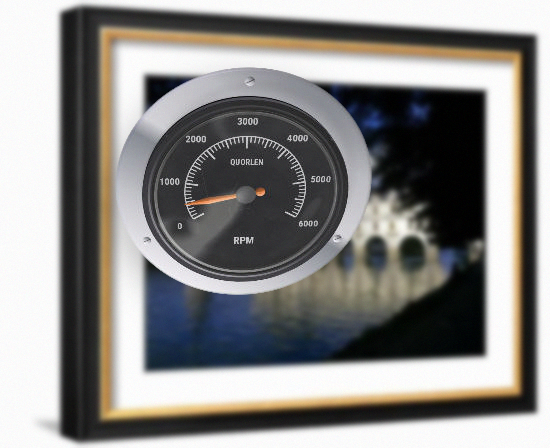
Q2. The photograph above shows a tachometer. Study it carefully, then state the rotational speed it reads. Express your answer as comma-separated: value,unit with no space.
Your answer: 500,rpm
